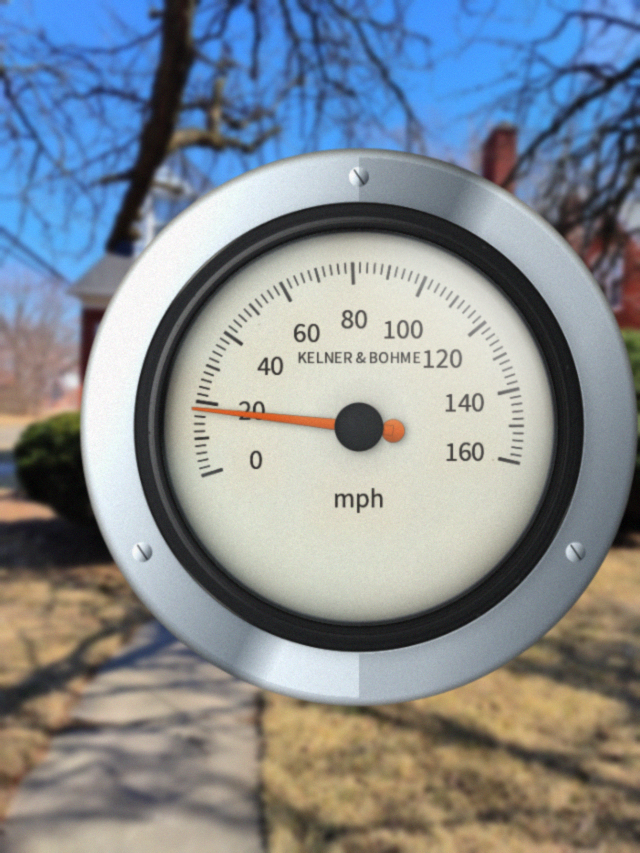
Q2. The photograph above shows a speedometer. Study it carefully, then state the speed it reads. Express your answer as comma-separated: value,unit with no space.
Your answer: 18,mph
